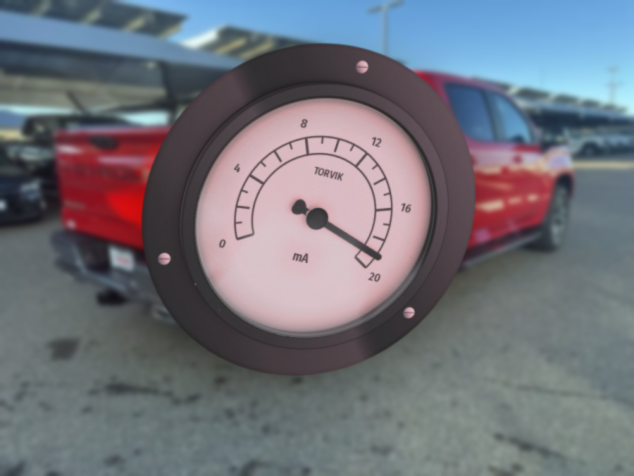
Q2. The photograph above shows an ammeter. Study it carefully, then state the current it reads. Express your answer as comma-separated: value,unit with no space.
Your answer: 19,mA
